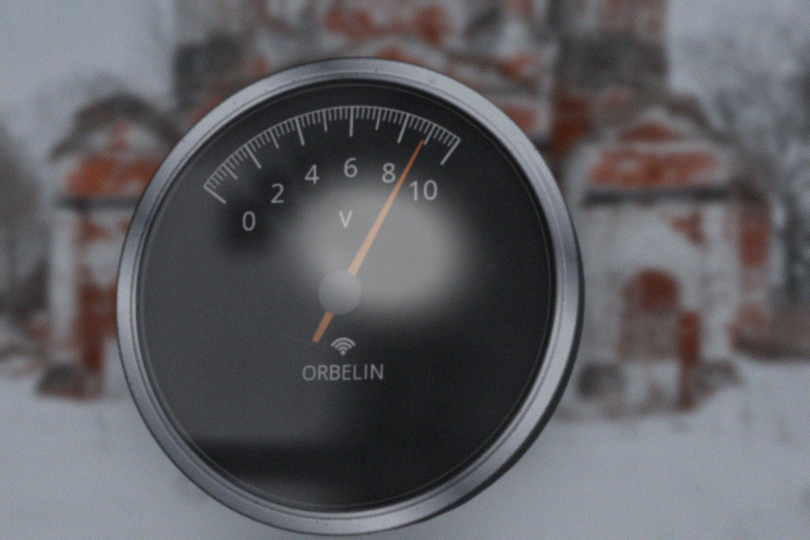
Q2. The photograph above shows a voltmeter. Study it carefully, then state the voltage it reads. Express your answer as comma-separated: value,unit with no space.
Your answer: 9,V
